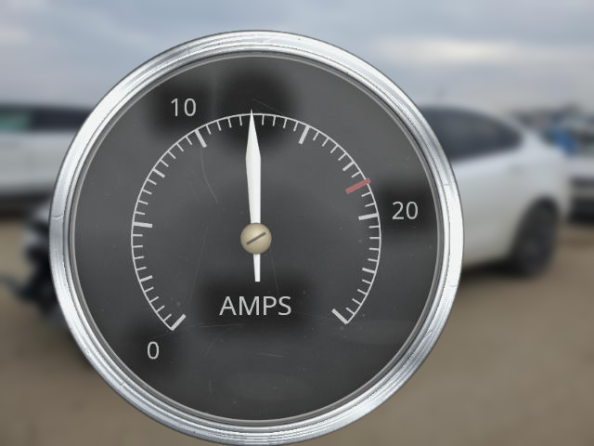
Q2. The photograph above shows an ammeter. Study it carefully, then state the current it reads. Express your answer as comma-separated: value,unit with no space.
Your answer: 12.5,A
